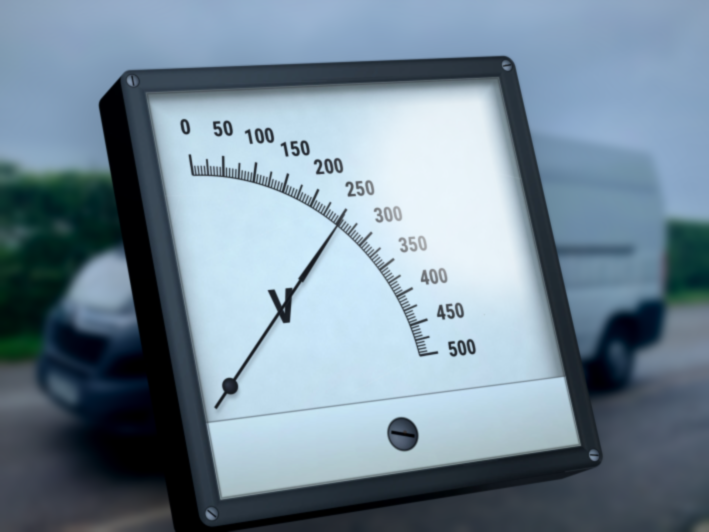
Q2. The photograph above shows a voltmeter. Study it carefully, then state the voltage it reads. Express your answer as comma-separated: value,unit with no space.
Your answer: 250,V
